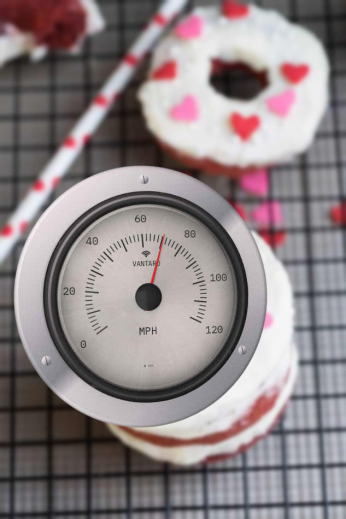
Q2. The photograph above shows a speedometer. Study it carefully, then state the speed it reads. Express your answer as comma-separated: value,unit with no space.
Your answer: 70,mph
